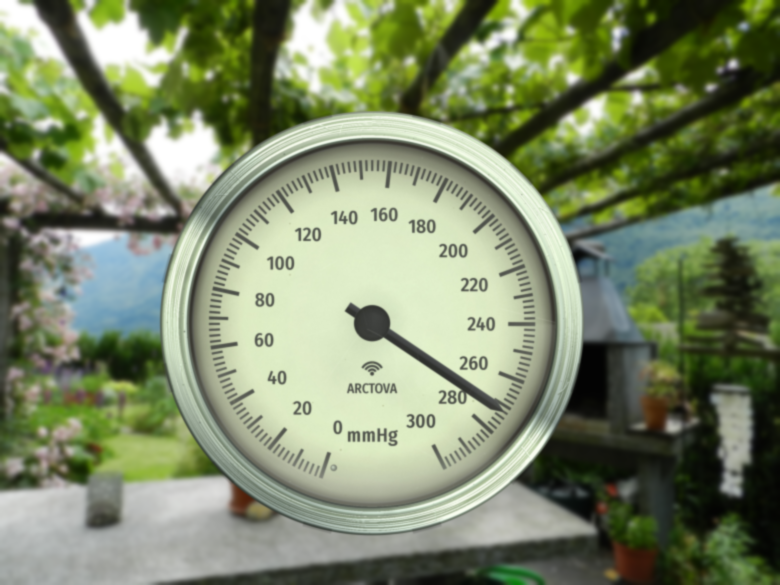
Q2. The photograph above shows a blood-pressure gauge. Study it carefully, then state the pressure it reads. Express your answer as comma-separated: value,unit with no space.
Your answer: 272,mmHg
